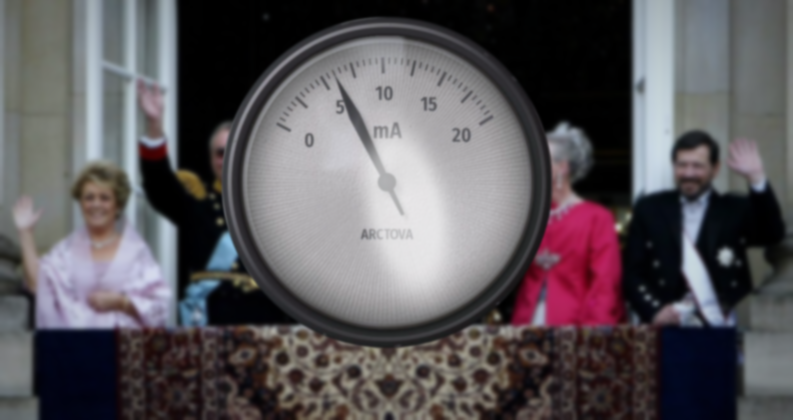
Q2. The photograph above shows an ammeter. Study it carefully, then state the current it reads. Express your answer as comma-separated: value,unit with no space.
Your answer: 6,mA
